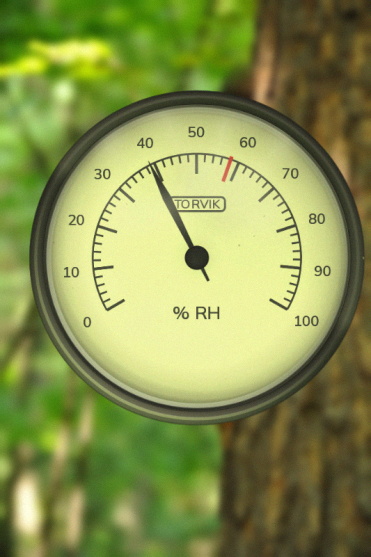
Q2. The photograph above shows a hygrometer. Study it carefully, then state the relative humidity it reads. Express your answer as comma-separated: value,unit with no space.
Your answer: 39,%
